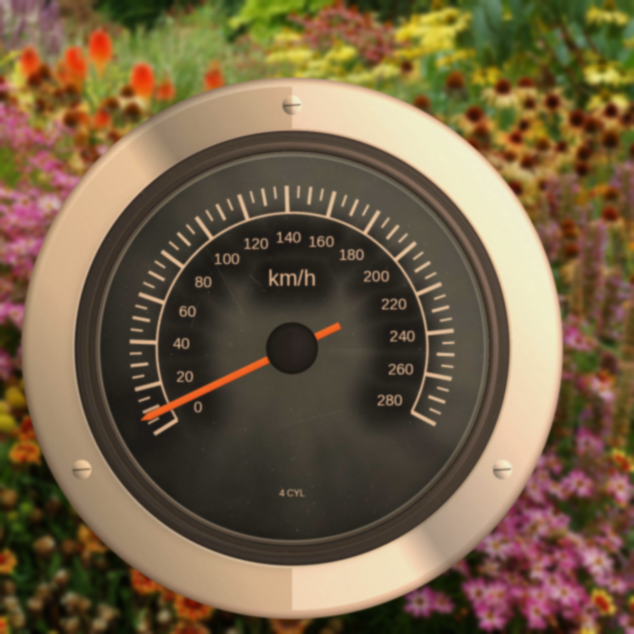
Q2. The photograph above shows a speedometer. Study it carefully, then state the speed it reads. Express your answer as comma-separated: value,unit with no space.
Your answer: 7.5,km/h
